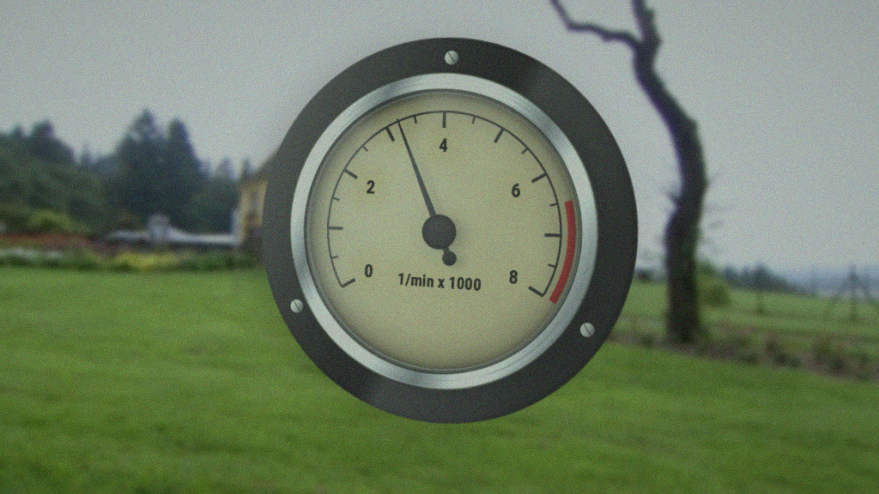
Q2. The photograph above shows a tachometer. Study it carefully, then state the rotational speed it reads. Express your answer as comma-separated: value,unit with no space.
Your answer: 3250,rpm
